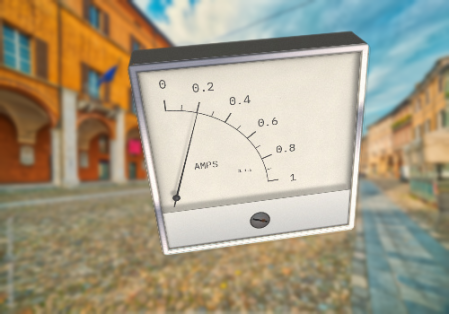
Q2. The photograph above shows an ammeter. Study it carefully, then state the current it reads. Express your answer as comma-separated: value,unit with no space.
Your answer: 0.2,A
